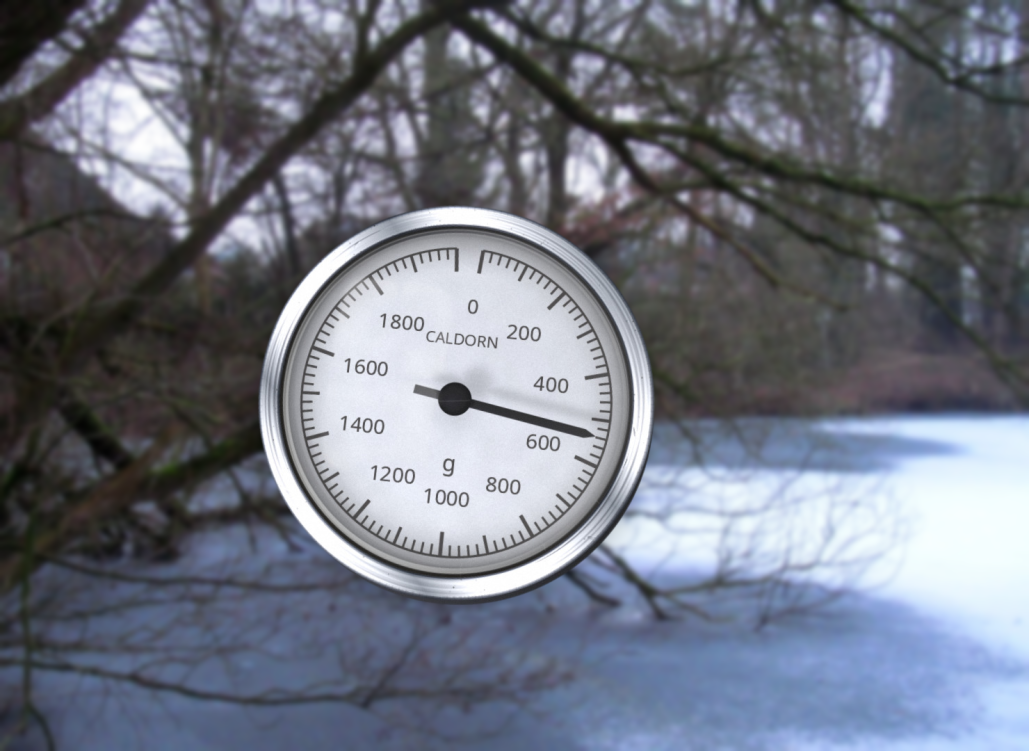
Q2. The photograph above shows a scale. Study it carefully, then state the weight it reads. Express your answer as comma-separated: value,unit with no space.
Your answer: 540,g
